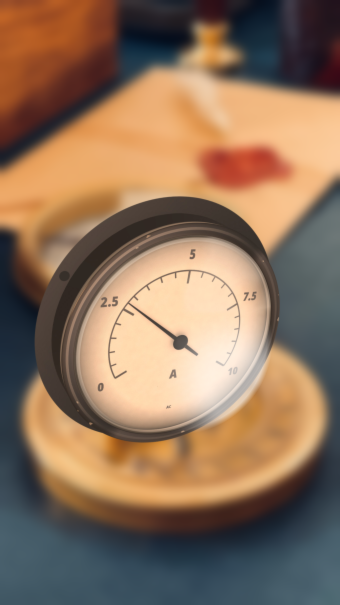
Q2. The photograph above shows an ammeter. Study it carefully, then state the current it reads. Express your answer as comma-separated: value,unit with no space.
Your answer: 2.75,A
